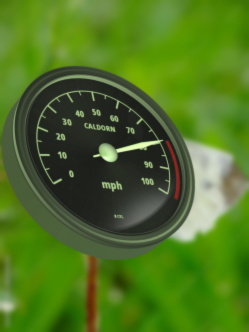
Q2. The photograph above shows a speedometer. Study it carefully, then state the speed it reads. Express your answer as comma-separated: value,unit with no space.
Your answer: 80,mph
